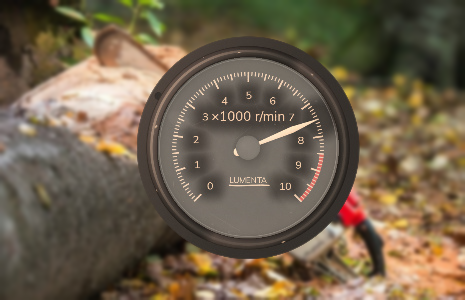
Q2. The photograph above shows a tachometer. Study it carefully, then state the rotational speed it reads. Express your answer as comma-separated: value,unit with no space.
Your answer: 7500,rpm
